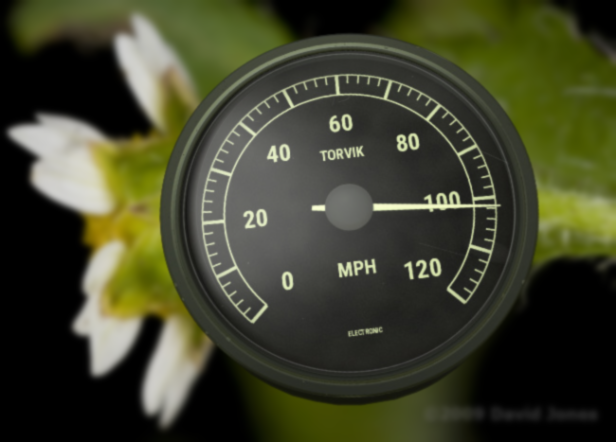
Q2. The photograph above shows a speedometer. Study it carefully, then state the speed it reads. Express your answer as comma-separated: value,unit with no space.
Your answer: 102,mph
